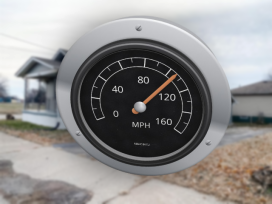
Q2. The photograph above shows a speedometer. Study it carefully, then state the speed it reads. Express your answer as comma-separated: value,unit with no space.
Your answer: 105,mph
